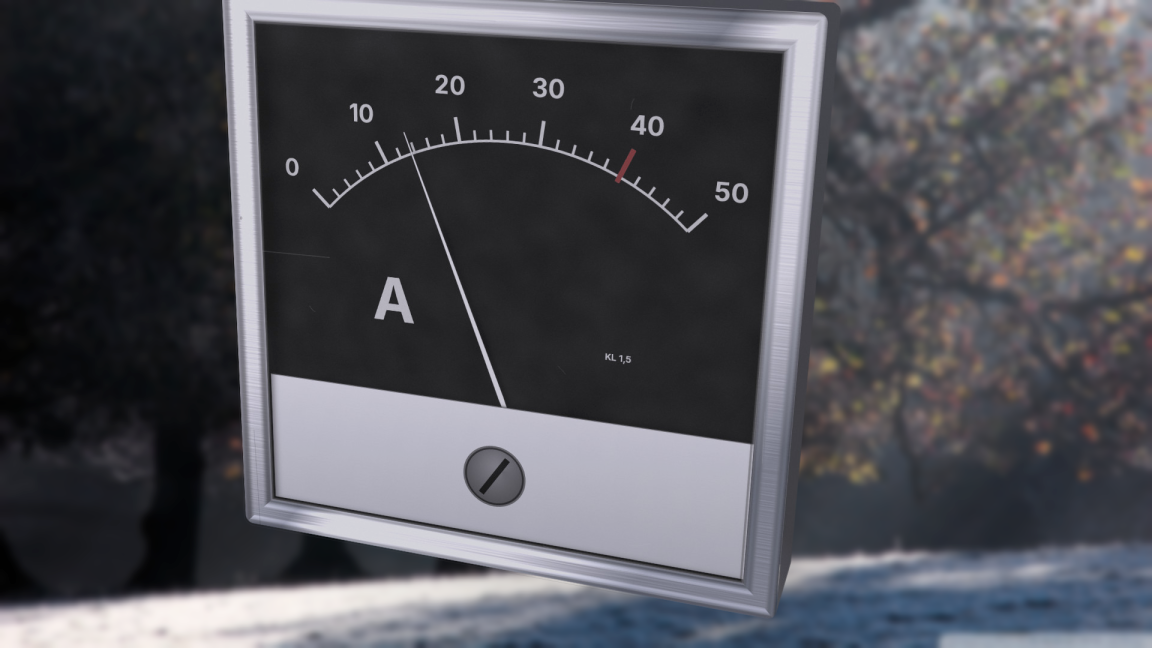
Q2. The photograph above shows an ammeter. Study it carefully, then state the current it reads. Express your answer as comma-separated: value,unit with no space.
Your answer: 14,A
